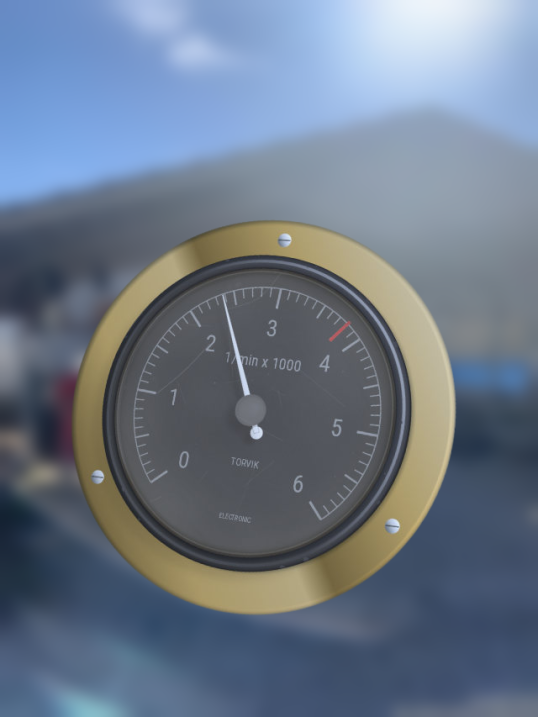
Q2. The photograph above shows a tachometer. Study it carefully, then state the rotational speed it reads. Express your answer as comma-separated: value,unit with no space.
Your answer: 2400,rpm
